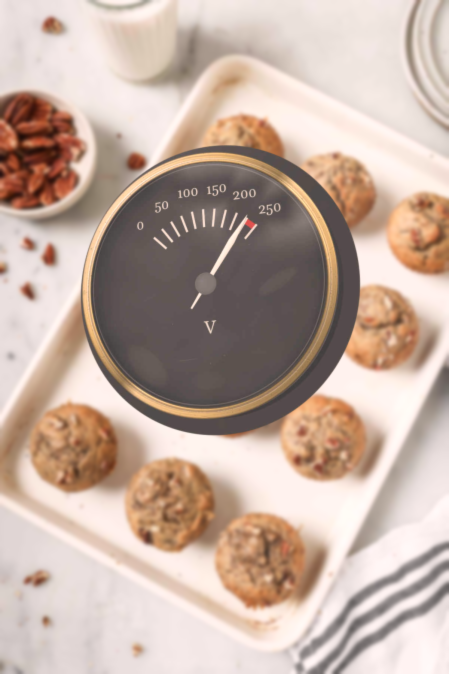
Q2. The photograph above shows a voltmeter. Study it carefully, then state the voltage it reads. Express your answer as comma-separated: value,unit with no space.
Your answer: 225,V
